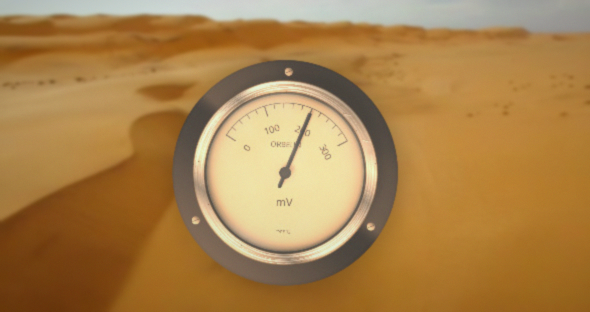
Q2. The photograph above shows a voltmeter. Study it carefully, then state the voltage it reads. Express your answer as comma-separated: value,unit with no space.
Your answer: 200,mV
